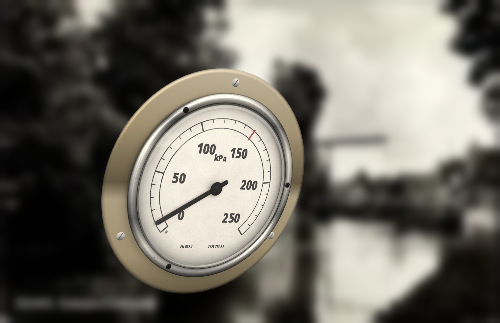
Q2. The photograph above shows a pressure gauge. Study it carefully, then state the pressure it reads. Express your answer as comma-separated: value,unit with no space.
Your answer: 10,kPa
